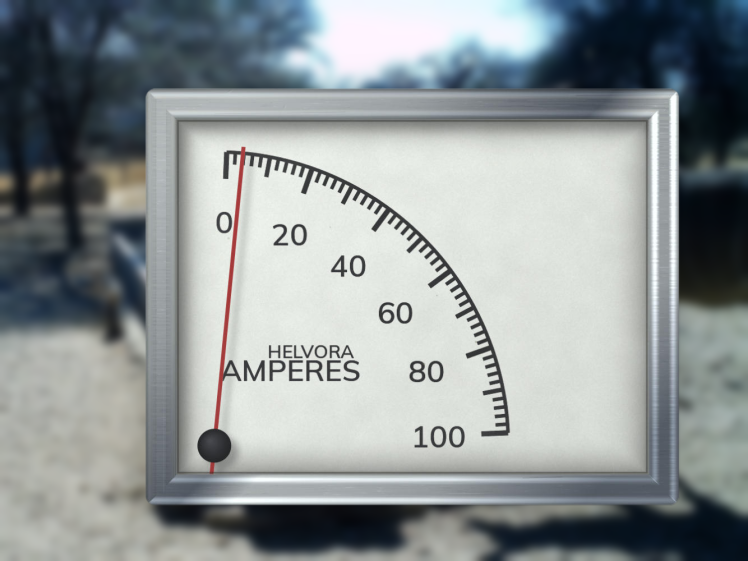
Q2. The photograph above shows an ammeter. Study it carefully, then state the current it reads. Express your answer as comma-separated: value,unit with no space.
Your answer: 4,A
